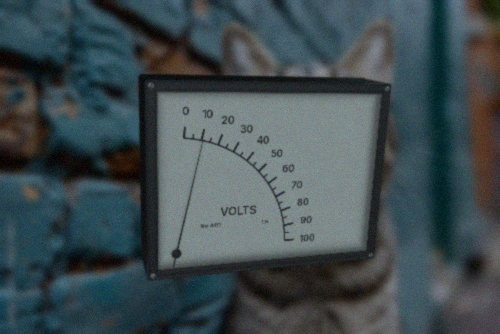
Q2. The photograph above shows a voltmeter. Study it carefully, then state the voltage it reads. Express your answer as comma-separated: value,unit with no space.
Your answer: 10,V
